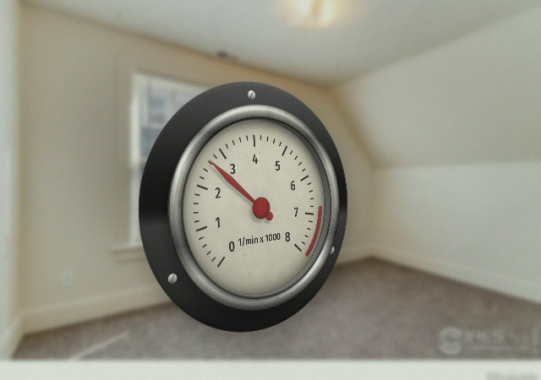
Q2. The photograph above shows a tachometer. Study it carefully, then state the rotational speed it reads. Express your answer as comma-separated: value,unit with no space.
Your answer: 2600,rpm
